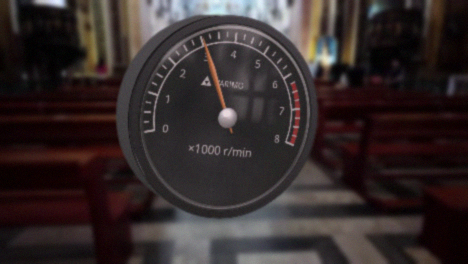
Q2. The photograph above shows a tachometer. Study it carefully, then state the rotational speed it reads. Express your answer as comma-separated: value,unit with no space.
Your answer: 3000,rpm
